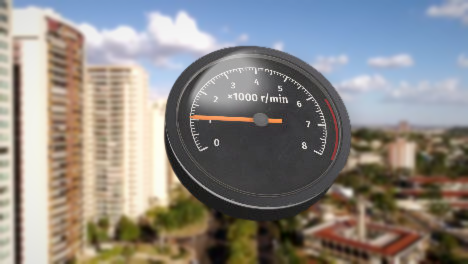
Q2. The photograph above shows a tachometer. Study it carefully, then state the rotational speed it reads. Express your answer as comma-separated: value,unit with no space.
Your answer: 1000,rpm
